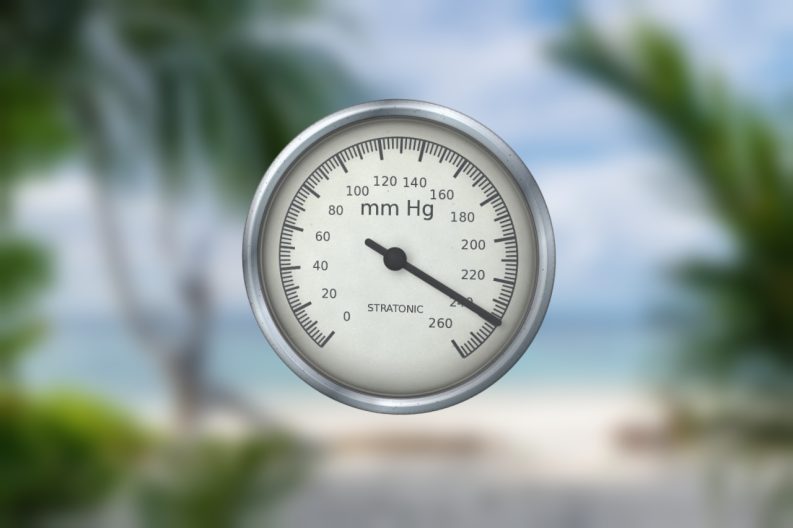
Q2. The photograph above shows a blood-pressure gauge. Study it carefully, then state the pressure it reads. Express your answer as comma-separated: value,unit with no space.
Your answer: 238,mmHg
